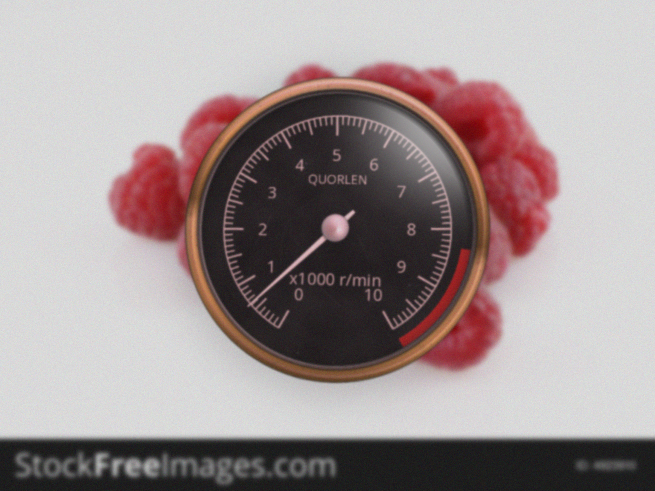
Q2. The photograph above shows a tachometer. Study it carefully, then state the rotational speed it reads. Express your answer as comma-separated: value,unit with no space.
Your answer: 600,rpm
